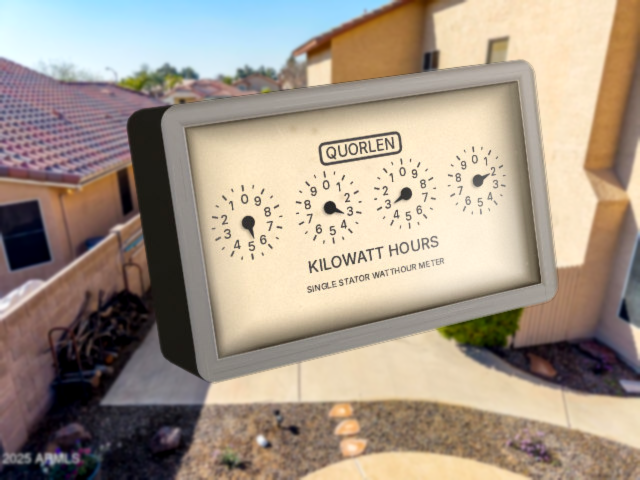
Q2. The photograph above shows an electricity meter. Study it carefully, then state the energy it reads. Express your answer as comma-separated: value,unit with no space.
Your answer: 5332,kWh
